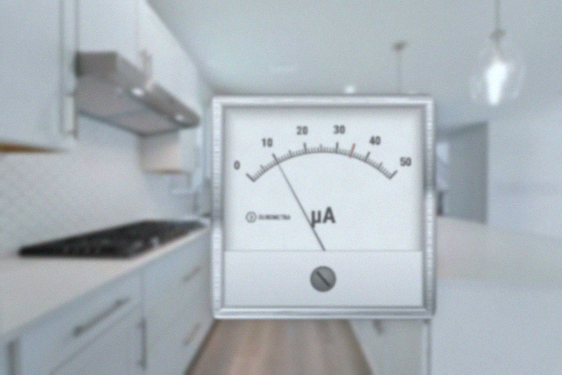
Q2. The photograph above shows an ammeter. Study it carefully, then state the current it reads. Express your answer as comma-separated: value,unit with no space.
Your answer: 10,µA
